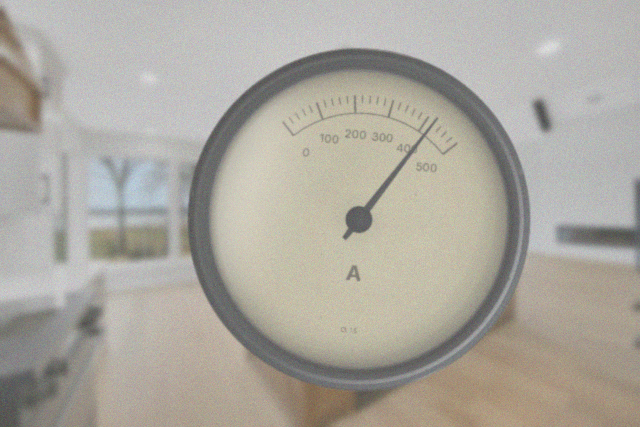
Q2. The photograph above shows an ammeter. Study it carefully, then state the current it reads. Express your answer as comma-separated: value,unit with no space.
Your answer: 420,A
